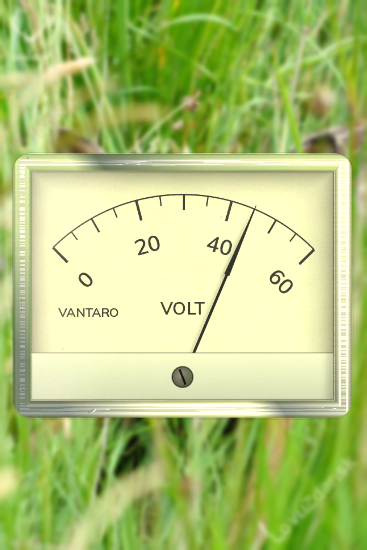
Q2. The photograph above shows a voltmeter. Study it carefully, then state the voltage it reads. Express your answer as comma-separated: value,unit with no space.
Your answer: 45,V
